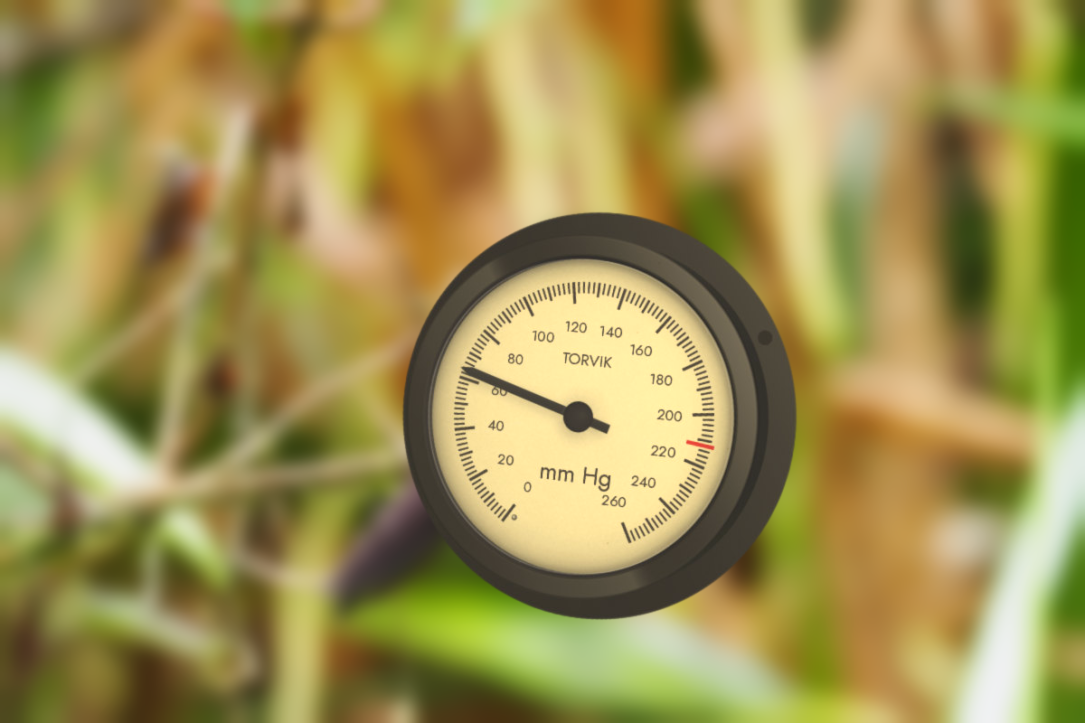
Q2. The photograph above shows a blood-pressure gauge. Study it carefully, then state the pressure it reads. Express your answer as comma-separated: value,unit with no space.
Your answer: 64,mmHg
